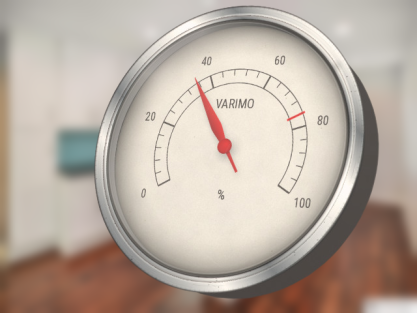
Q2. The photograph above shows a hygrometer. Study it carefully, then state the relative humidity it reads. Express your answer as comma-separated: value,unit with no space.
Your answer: 36,%
